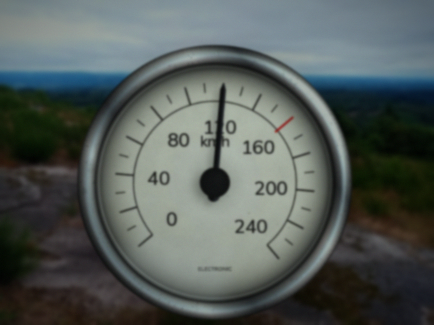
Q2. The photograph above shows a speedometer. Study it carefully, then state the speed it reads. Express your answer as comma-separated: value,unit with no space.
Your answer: 120,km/h
